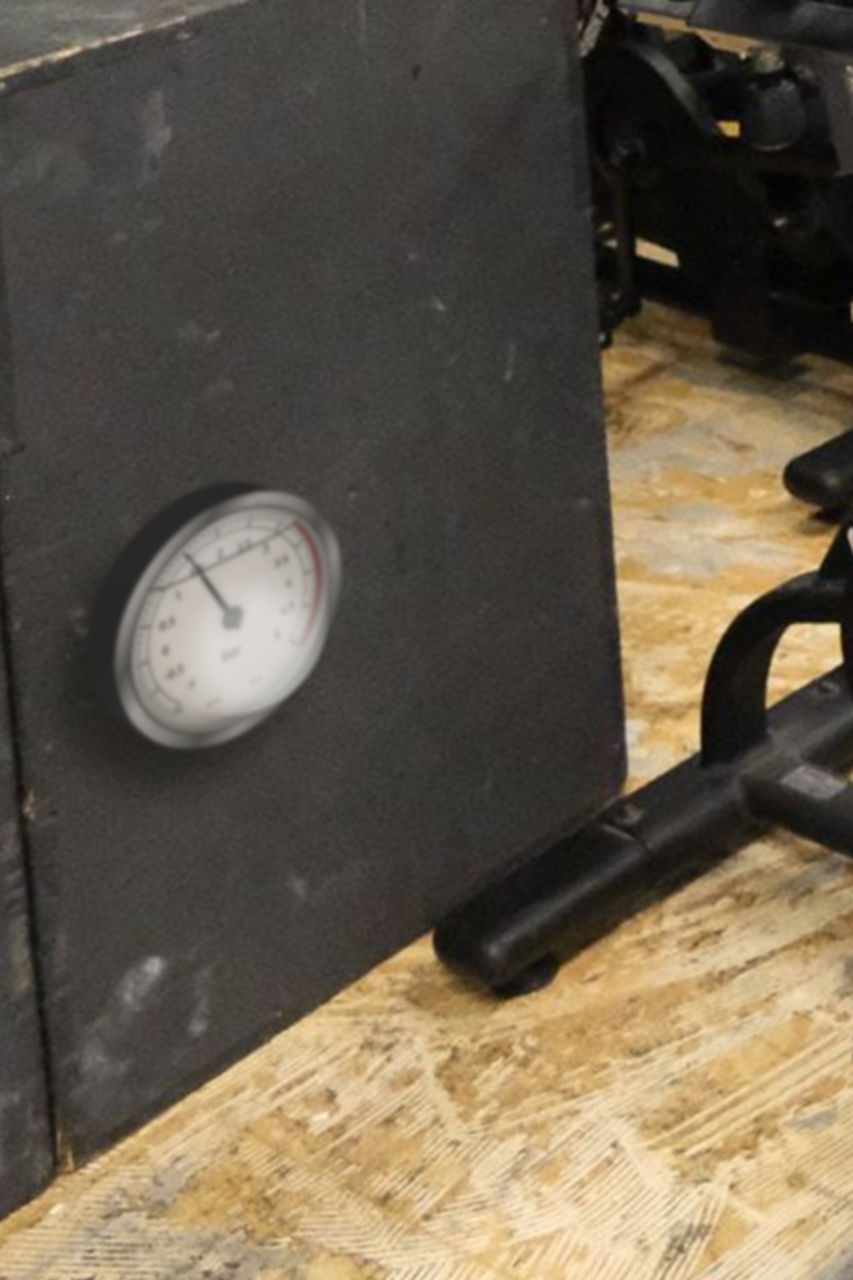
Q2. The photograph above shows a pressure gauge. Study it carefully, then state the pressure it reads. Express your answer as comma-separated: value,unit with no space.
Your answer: 1.5,bar
